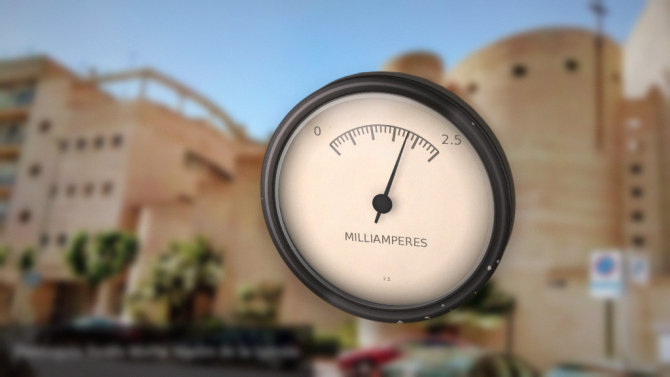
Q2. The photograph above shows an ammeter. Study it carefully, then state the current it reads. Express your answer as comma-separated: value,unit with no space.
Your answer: 1.8,mA
